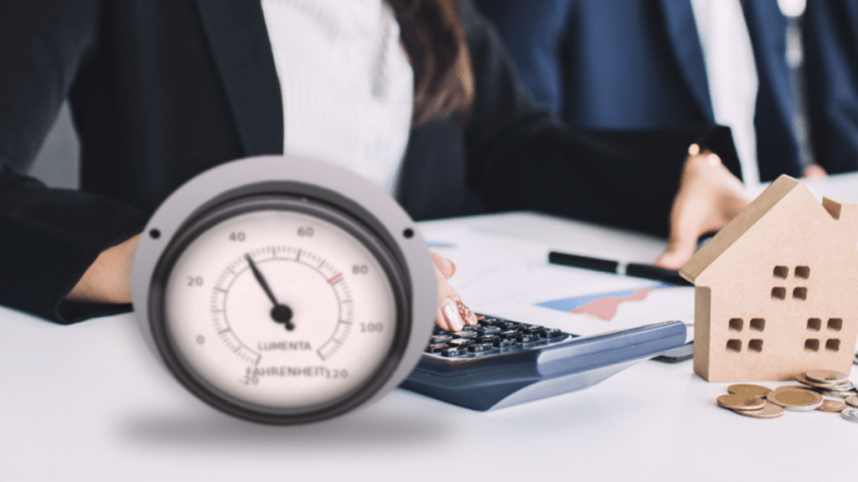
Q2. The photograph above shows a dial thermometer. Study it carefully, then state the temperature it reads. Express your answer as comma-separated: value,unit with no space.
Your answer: 40,°F
